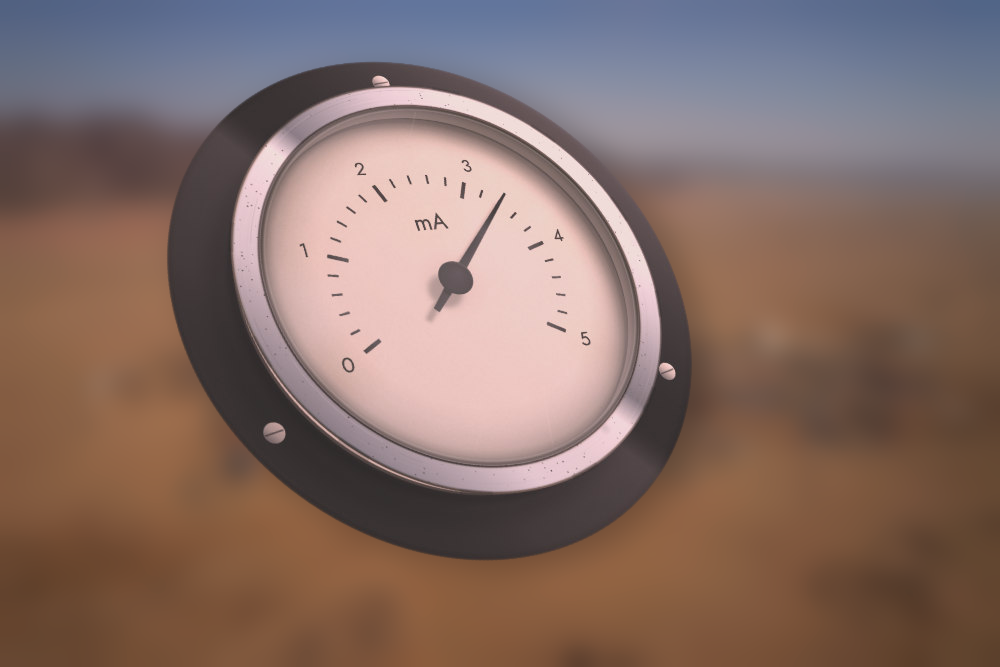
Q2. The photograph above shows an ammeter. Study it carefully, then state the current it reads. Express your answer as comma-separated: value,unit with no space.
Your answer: 3.4,mA
